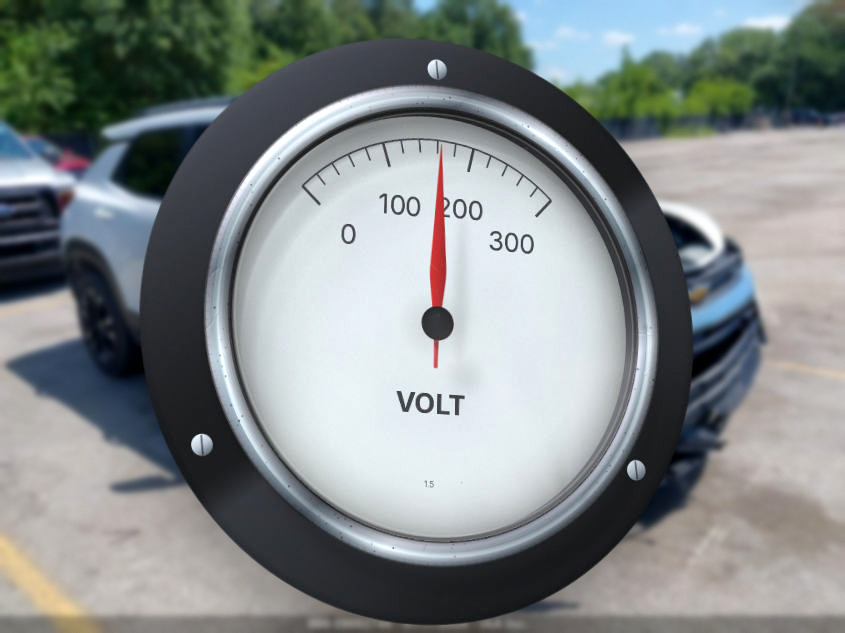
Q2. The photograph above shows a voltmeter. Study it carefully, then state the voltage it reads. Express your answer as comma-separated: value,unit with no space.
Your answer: 160,V
